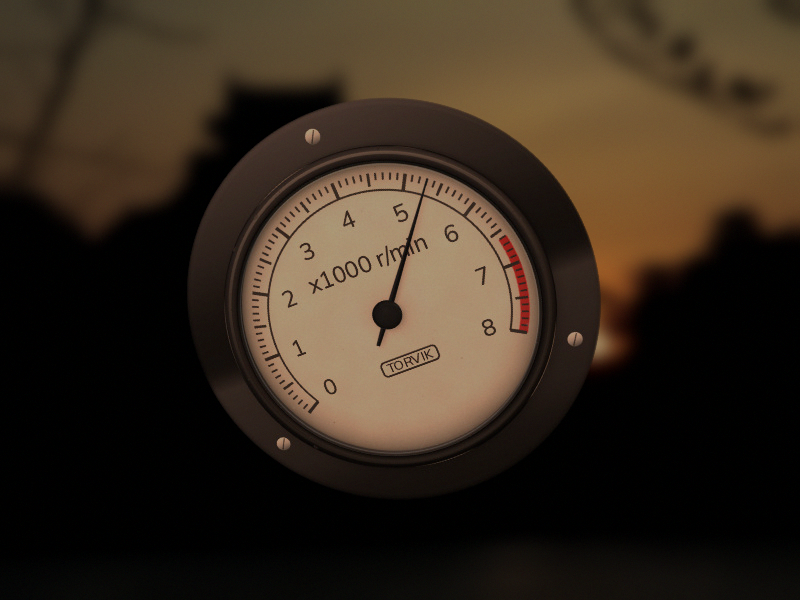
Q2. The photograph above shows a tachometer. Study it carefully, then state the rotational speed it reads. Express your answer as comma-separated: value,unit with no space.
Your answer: 5300,rpm
